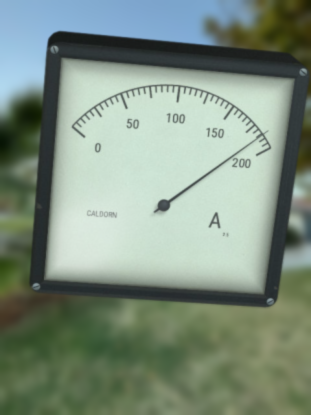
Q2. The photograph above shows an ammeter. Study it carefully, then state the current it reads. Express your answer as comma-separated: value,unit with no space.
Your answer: 185,A
